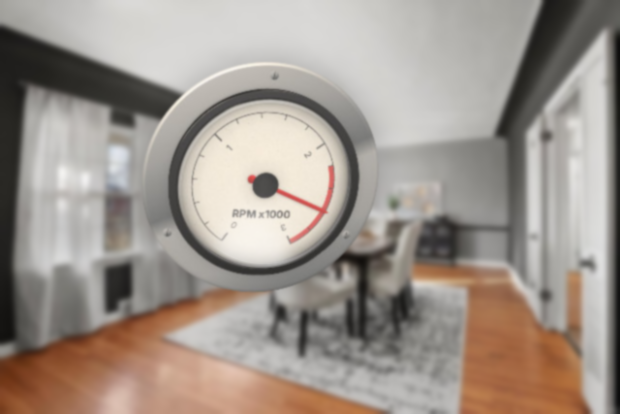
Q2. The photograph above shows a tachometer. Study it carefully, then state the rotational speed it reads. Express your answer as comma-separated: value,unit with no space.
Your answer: 2600,rpm
